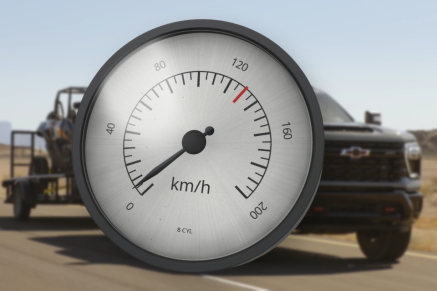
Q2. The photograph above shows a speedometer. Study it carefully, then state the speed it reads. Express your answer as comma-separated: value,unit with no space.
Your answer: 5,km/h
